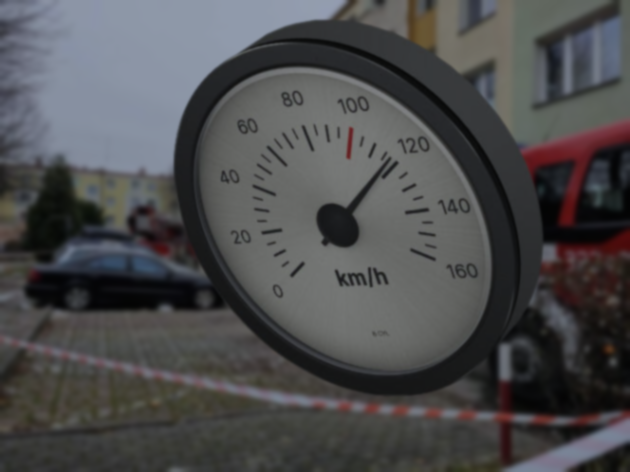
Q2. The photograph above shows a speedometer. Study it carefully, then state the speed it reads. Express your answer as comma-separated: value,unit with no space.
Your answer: 117.5,km/h
